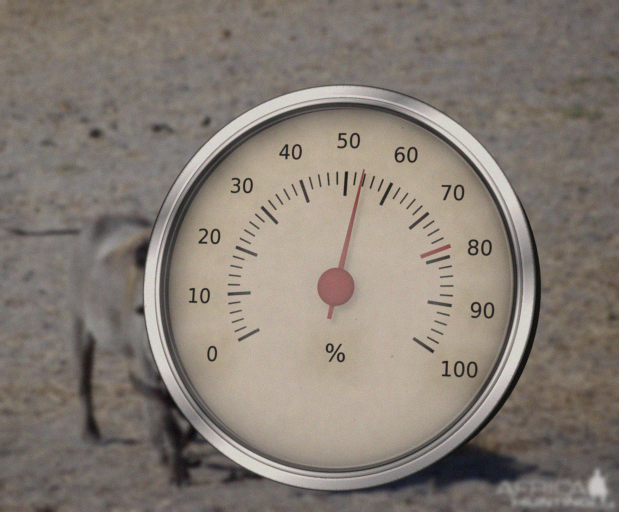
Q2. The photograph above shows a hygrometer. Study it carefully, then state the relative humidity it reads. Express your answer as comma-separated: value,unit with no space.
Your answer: 54,%
